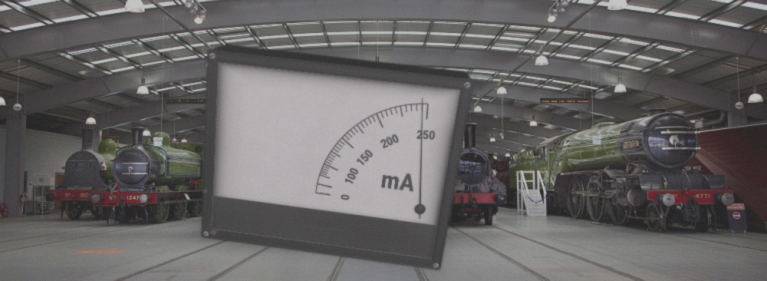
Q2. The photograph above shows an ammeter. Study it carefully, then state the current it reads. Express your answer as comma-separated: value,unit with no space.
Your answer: 245,mA
